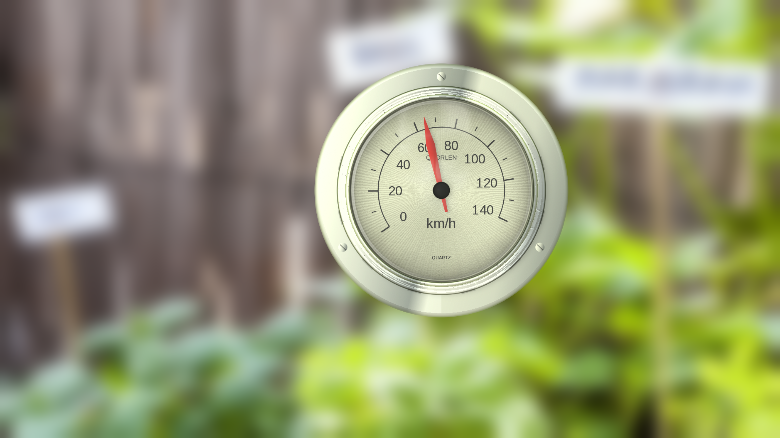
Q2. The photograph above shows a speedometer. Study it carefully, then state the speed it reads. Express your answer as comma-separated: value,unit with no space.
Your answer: 65,km/h
